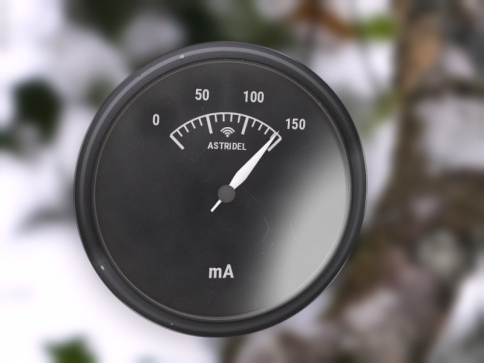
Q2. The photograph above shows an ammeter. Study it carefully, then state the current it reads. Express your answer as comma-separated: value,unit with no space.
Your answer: 140,mA
